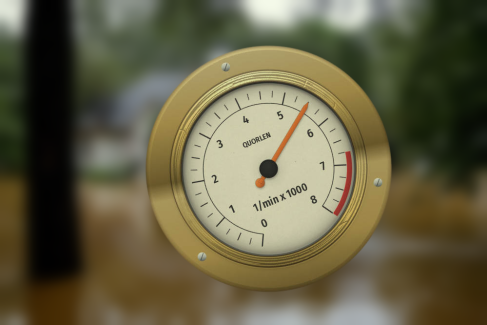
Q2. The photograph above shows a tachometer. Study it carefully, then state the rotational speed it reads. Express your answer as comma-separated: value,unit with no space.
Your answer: 5500,rpm
